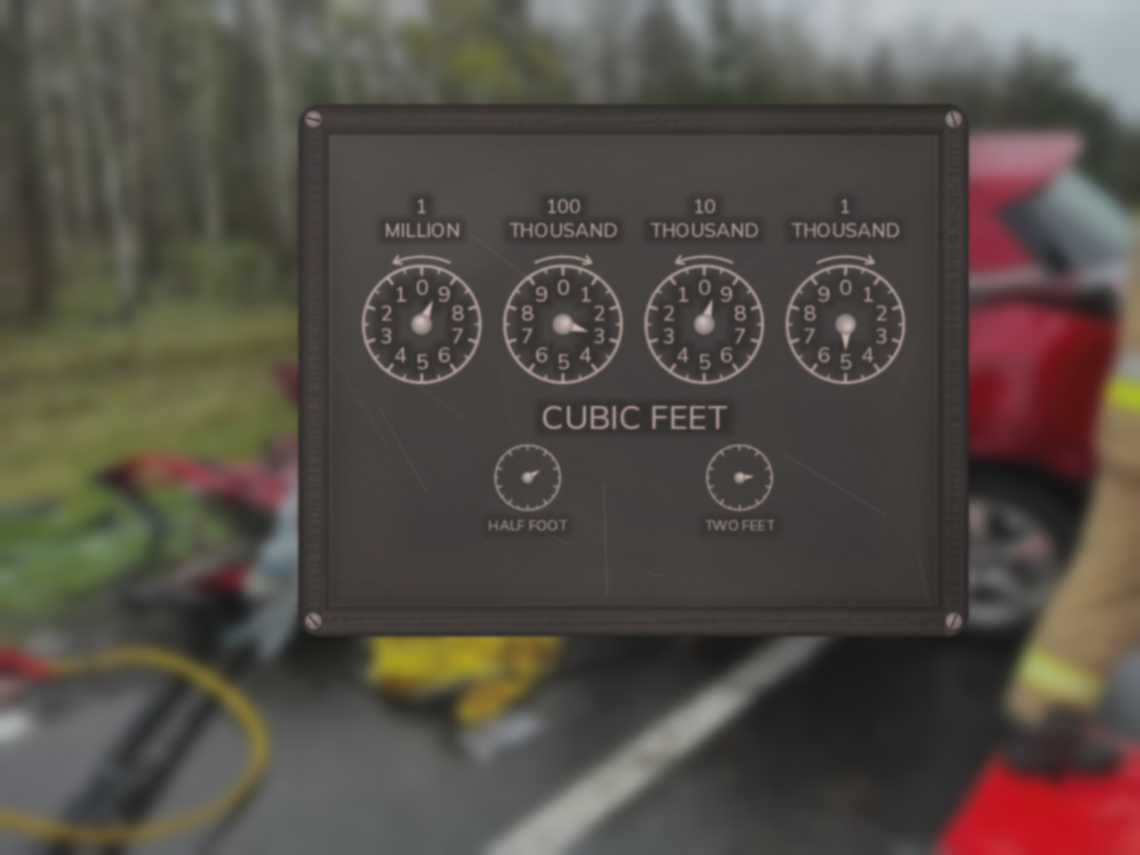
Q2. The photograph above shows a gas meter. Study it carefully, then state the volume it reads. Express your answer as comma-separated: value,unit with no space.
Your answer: 929500,ft³
